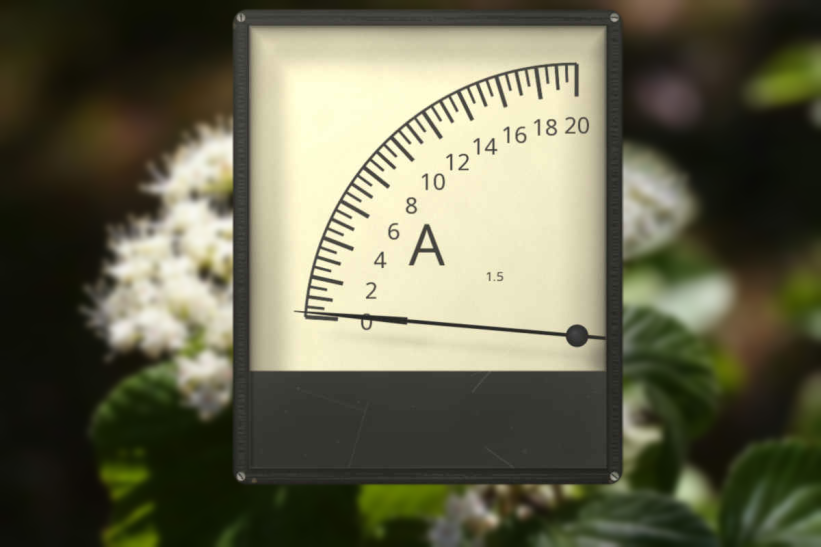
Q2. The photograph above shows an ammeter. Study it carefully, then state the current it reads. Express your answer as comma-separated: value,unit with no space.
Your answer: 0.25,A
